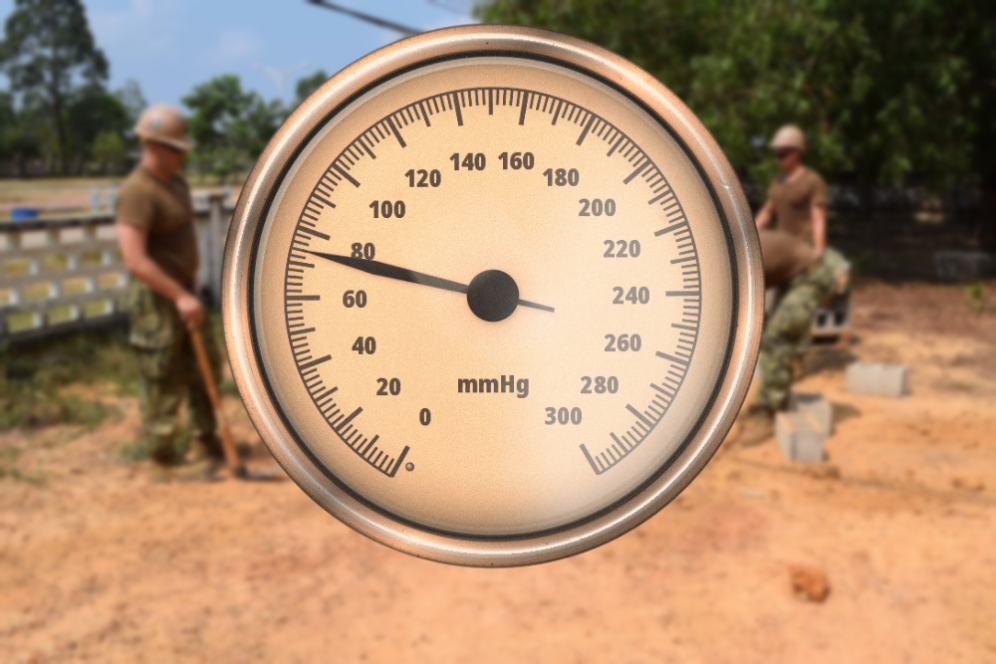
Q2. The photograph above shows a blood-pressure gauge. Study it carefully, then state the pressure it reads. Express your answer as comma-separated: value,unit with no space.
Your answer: 74,mmHg
